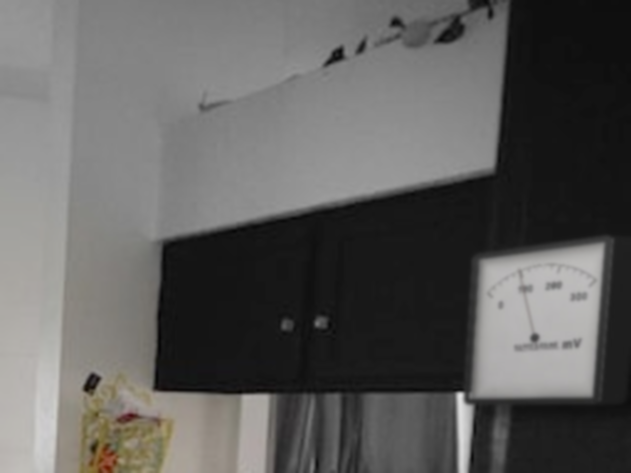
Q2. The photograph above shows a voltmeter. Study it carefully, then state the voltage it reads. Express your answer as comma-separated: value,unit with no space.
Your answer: 100,mV
